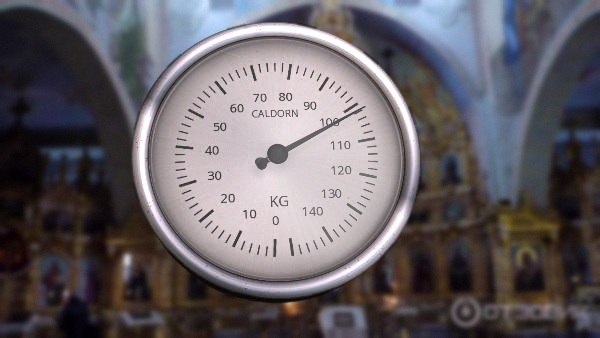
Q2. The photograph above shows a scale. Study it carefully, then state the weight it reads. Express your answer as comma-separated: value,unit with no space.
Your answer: 102,kg
